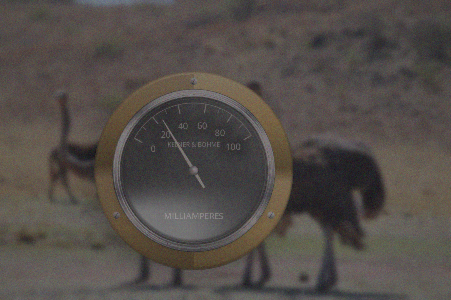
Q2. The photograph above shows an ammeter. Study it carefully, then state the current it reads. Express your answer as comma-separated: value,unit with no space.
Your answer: 25,mA
